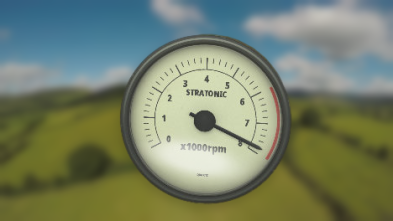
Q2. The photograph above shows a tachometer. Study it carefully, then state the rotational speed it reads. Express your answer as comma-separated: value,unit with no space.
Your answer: 7800,rpm
